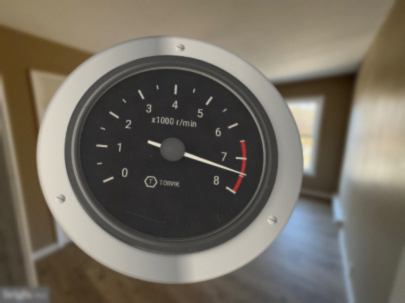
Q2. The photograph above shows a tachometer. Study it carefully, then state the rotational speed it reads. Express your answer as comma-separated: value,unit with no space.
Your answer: 7500,rpm
